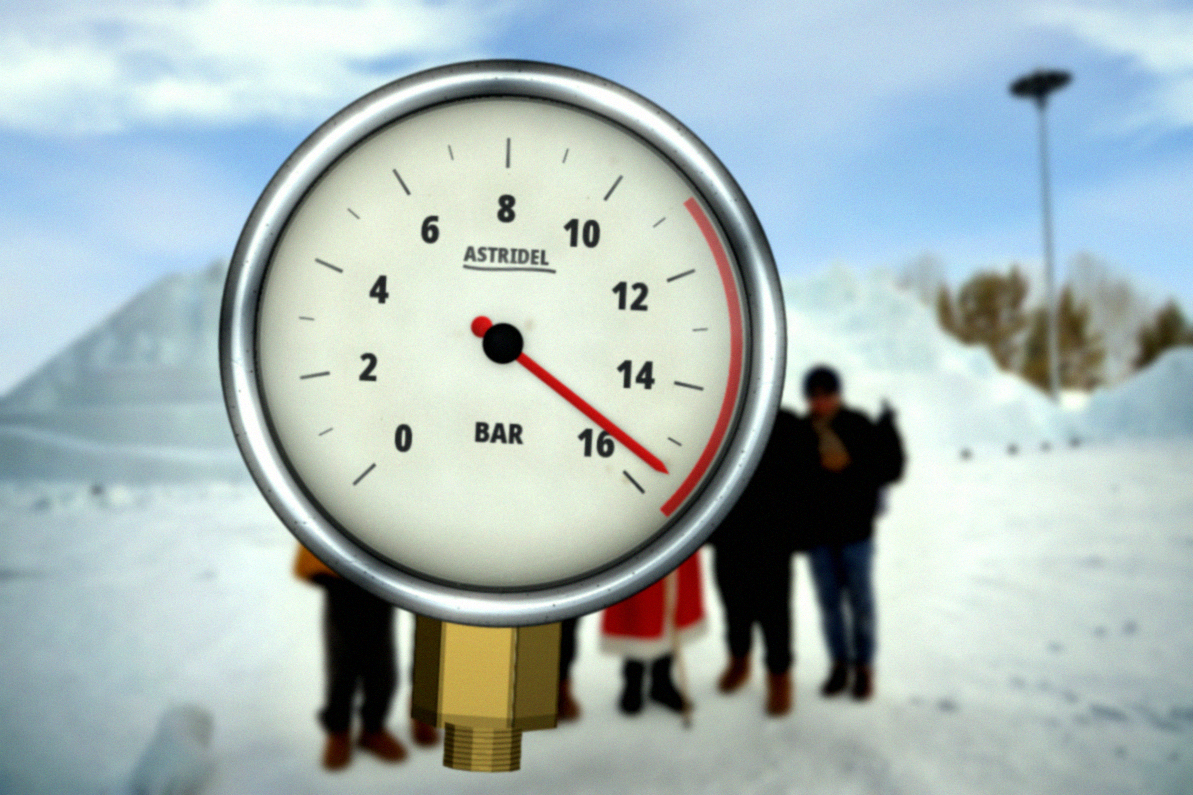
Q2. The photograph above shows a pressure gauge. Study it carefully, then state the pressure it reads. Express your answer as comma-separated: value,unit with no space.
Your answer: 15.5,bar
